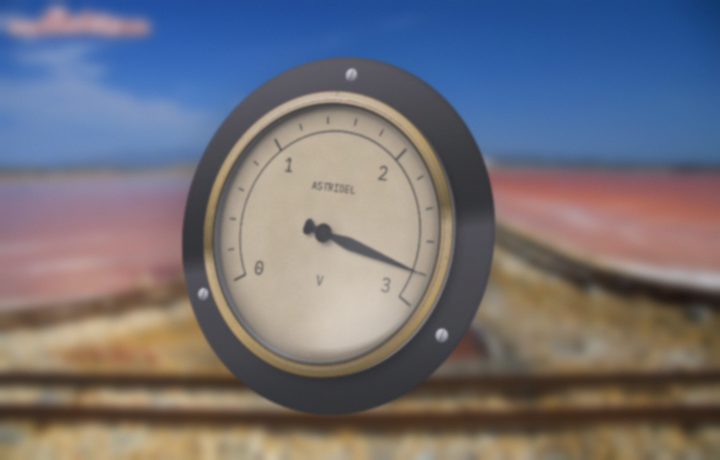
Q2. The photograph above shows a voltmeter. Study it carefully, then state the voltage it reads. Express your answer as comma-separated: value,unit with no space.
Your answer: 2.8,V
